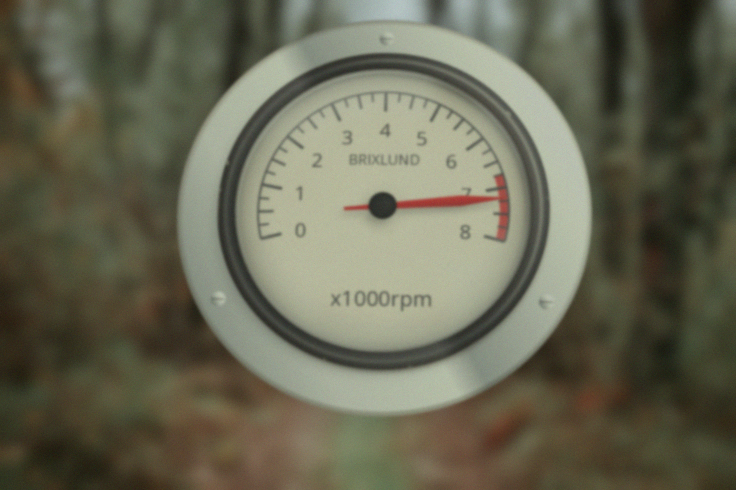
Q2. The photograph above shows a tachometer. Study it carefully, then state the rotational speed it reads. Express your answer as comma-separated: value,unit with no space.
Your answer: 7250,rpm
